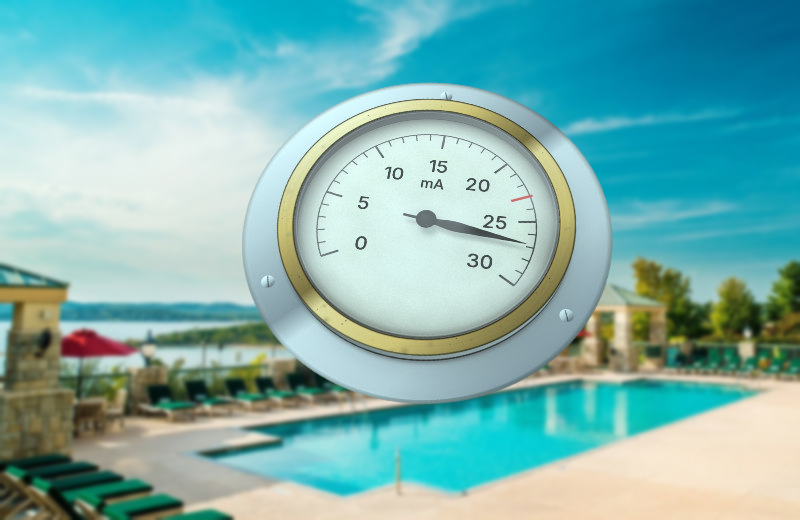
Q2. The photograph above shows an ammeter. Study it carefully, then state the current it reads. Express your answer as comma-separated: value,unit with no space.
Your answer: 27,mA
